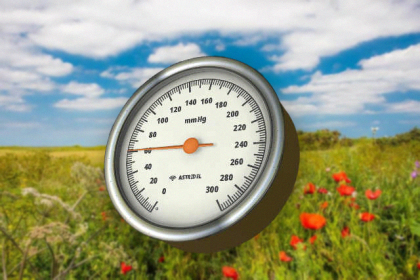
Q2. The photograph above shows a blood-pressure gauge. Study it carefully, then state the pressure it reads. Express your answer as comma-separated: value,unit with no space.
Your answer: 60,mmHg
